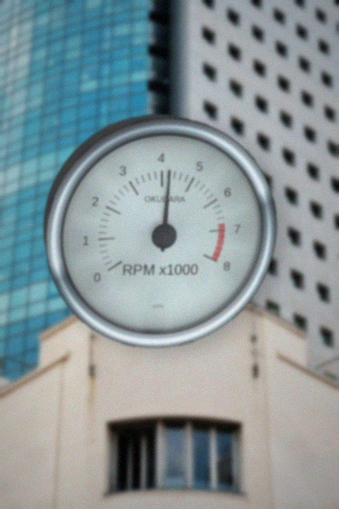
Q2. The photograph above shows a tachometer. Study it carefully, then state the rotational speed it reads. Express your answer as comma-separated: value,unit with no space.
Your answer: 4200,rpm
